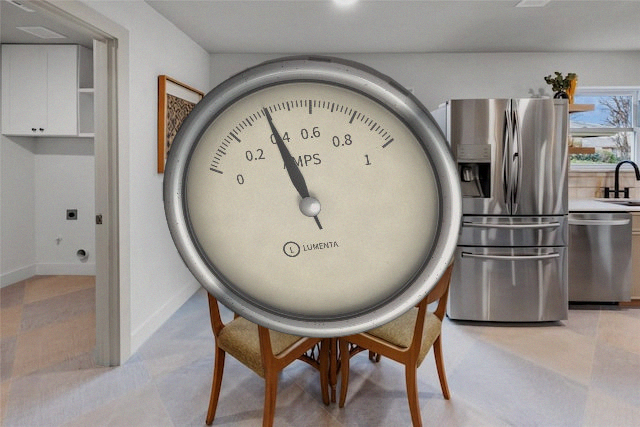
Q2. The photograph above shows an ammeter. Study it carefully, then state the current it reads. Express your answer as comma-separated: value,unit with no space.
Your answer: 0.4,A
